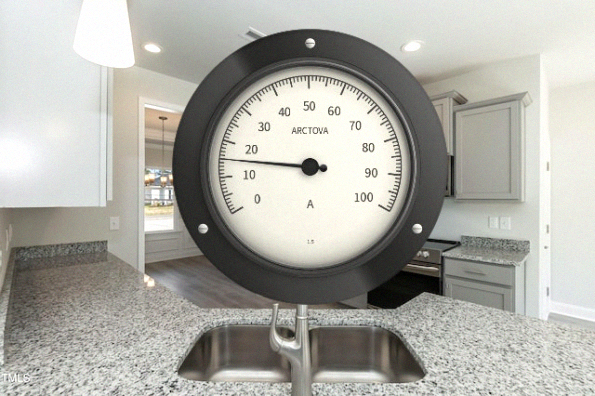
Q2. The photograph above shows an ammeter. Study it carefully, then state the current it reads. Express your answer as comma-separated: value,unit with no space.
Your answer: 15,A
